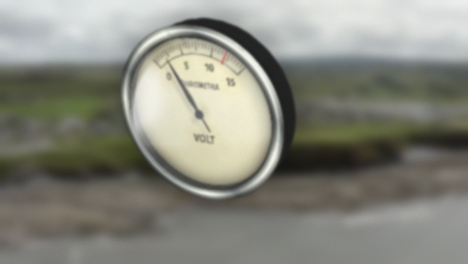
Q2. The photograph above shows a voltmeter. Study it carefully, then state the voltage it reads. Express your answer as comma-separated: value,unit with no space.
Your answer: 2.5,V
